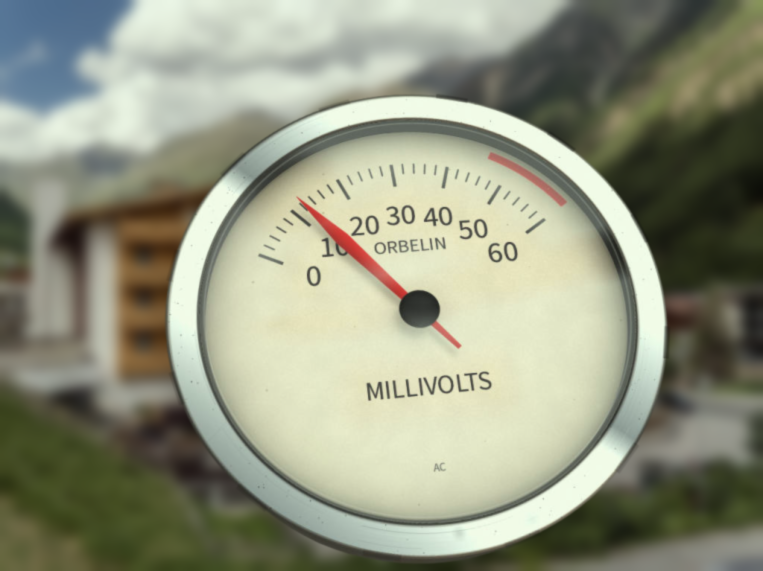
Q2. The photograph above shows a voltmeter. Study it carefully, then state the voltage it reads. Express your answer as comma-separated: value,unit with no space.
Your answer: 12,mV
